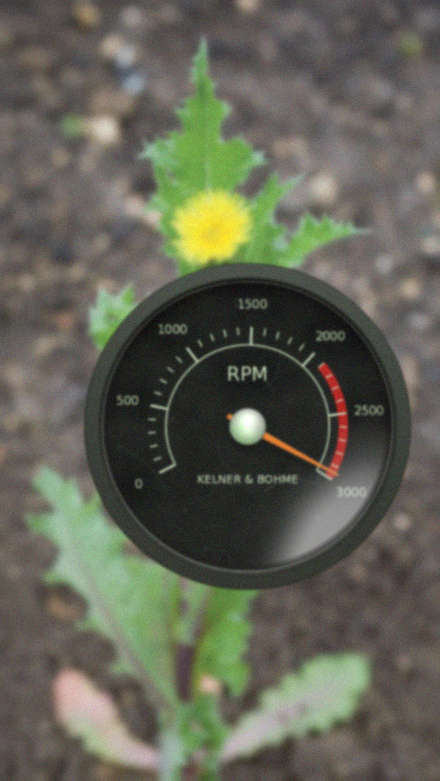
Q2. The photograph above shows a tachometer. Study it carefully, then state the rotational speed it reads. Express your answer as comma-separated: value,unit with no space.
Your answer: 2950,rpm
